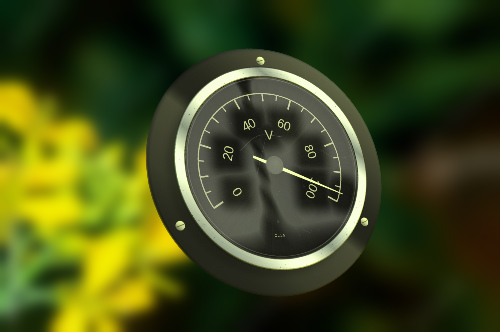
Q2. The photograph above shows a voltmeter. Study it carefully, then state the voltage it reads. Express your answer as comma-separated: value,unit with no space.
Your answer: 97.5,V
